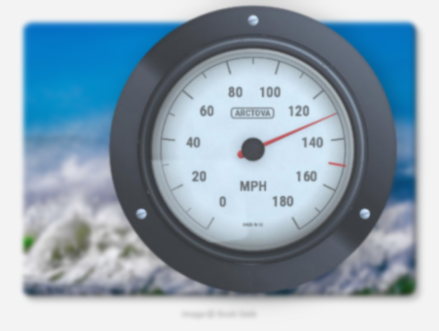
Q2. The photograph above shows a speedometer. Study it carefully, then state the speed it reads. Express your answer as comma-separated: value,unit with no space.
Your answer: 130,mph
